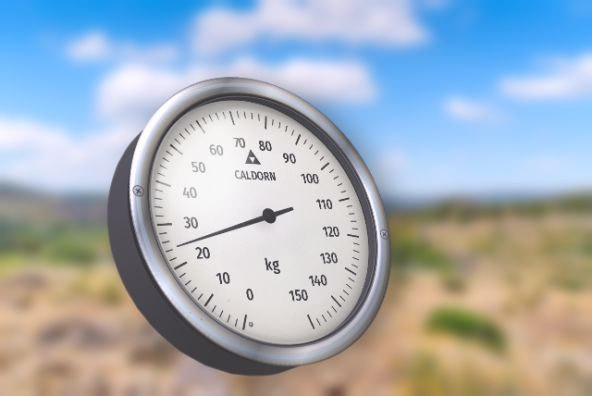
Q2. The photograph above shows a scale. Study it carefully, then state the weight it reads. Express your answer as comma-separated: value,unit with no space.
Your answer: 24,kg
